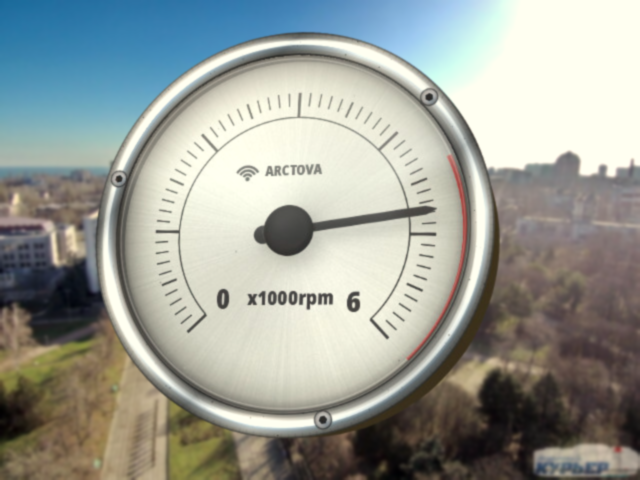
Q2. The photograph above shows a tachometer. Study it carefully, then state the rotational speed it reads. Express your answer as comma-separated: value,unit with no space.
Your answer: 4800,rpm
